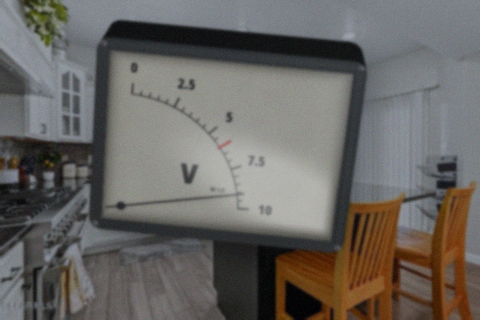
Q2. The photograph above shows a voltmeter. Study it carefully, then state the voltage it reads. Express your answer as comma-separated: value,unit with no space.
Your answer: 9,V
